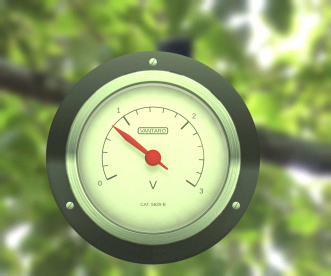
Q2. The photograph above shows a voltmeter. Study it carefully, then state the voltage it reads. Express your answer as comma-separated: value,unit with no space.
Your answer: 0.8,V
